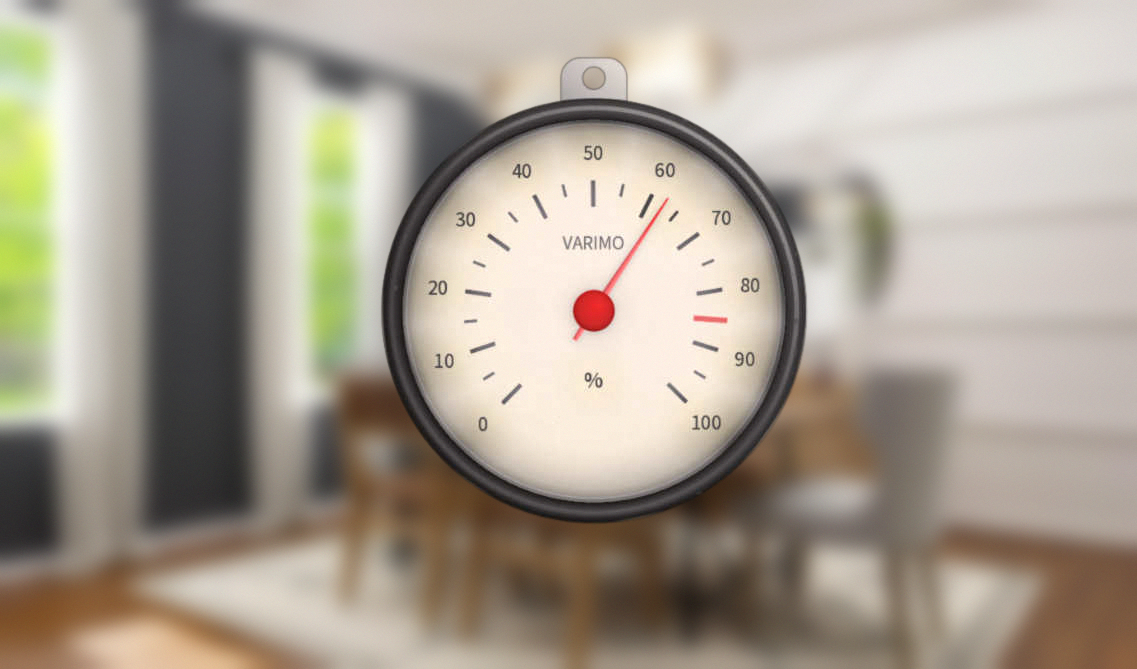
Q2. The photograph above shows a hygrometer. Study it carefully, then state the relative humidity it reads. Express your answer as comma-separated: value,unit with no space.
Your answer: 62.5,%
